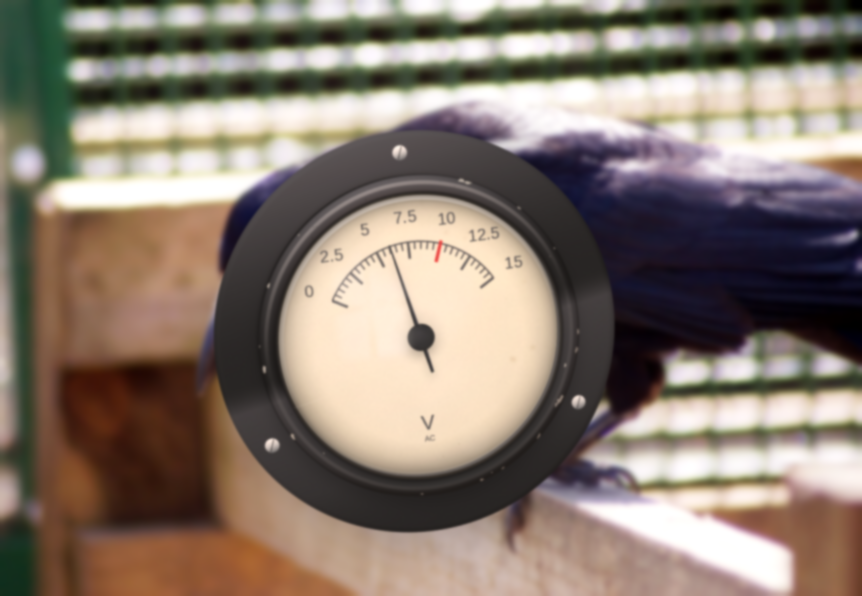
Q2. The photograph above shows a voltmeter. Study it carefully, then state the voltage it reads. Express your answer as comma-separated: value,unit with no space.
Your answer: 6,V
